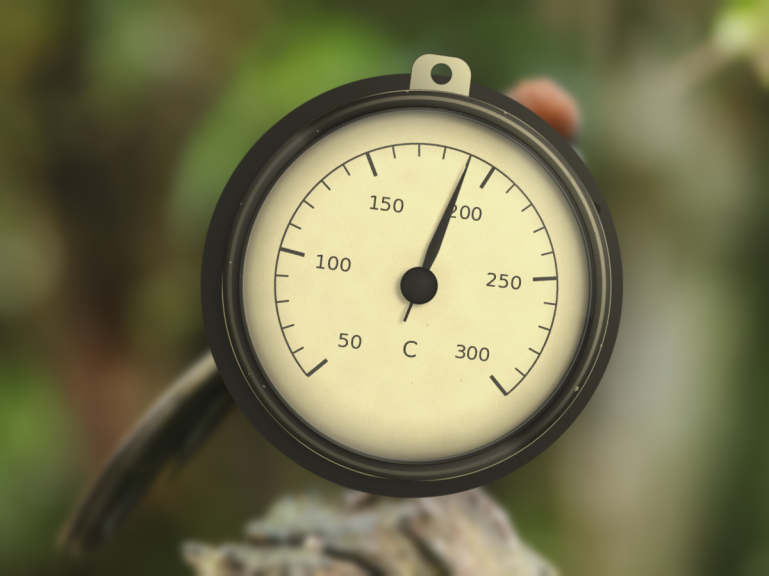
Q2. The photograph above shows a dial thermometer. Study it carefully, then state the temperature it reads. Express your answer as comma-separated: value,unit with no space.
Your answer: 190,°C
